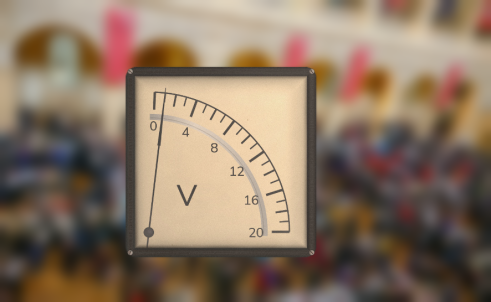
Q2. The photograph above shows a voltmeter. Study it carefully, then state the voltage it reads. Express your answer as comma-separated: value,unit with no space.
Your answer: 1,V
